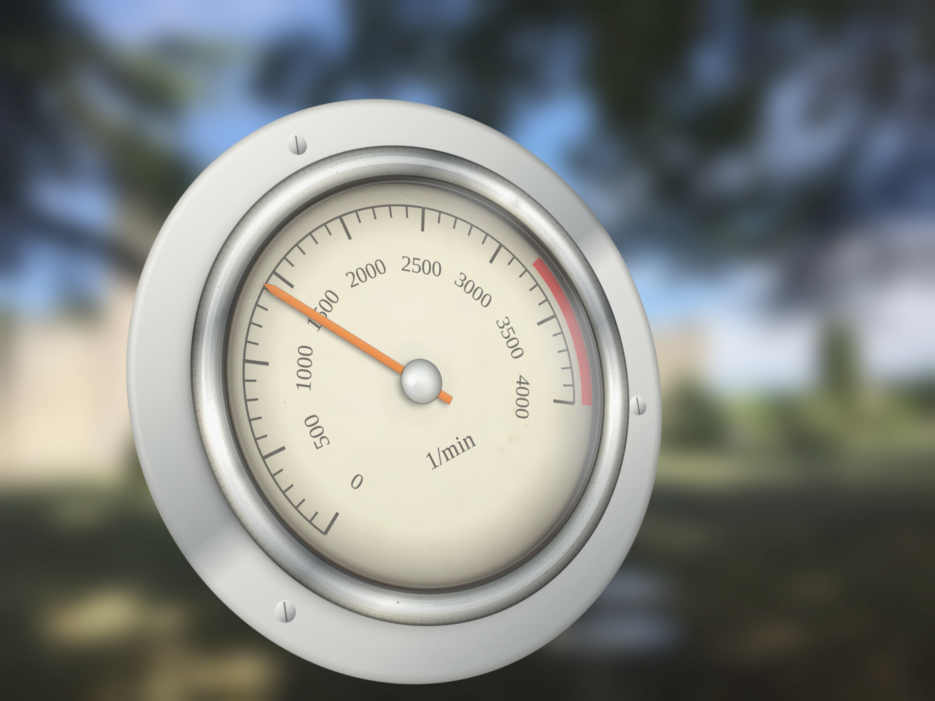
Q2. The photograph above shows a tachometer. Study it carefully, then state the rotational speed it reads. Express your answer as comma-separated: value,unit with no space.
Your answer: 1400,rpm
